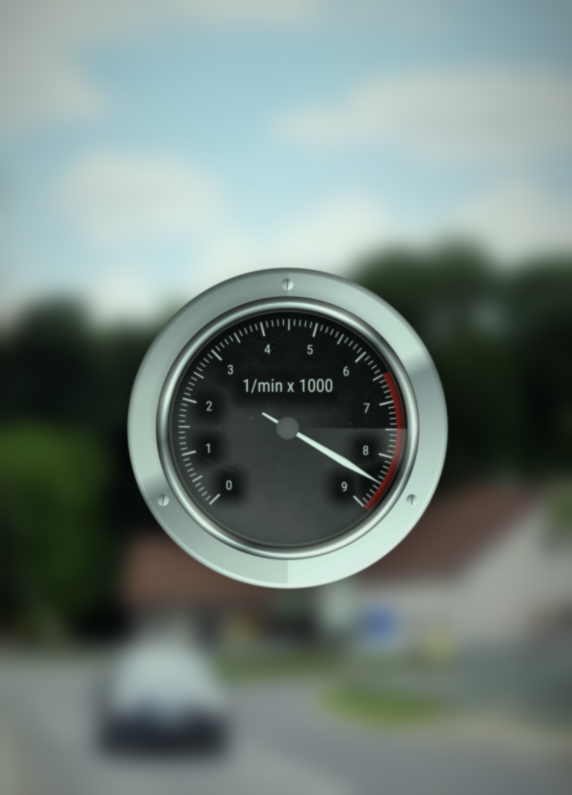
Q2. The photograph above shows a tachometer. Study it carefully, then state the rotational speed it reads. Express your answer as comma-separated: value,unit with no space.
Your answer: 8500,rpm
